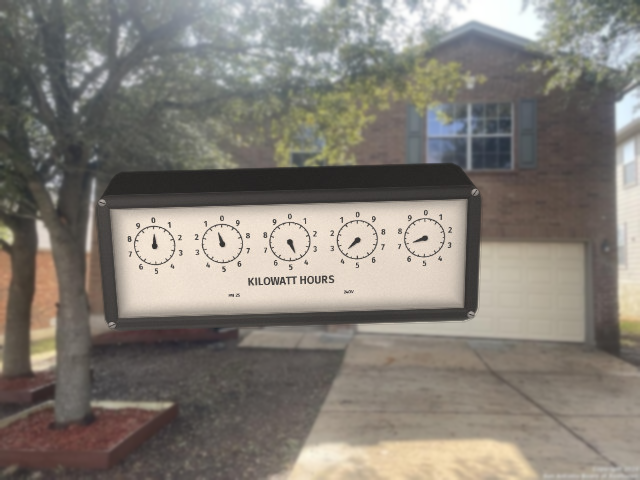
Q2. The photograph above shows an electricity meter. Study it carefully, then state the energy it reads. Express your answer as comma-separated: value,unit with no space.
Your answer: 437,kWh
